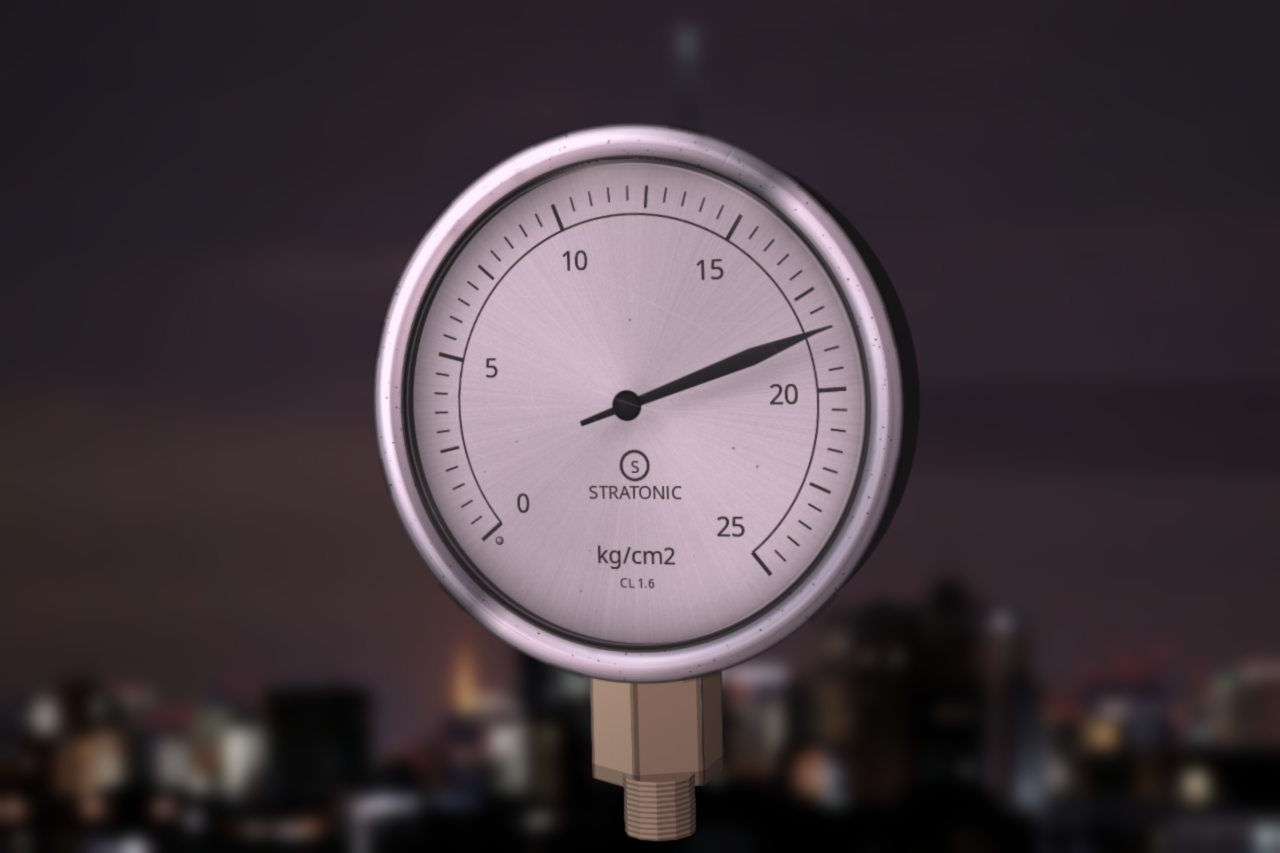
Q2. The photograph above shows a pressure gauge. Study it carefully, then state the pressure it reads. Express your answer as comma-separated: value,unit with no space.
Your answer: 18.5,kg/cm²
